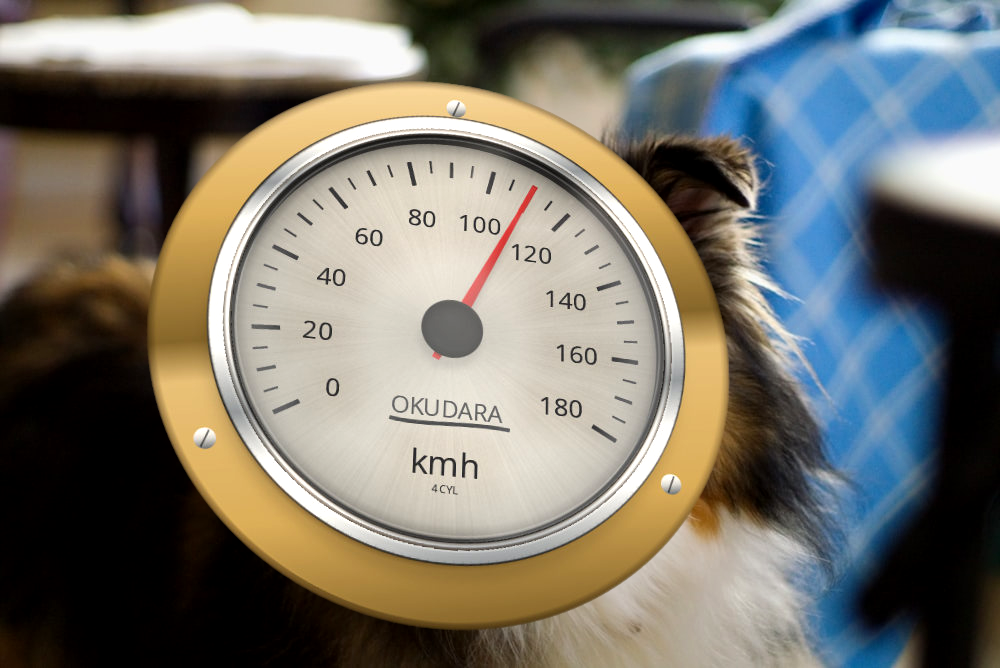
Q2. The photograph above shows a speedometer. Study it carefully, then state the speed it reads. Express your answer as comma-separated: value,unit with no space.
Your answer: 110,km/h
